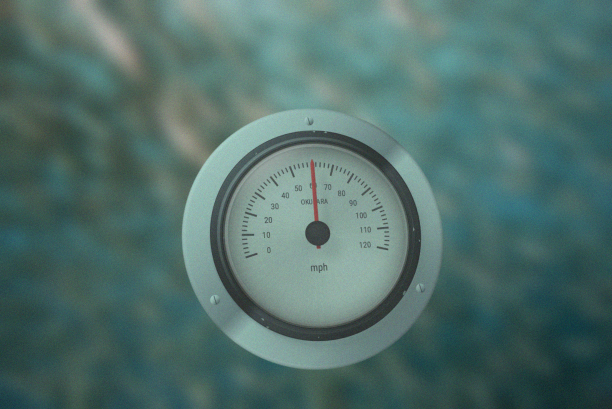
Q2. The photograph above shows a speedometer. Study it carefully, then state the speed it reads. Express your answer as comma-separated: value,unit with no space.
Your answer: 60,mph
